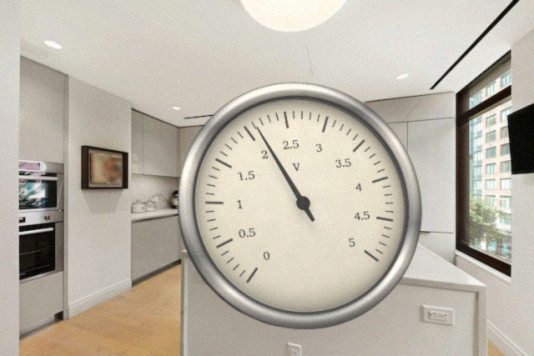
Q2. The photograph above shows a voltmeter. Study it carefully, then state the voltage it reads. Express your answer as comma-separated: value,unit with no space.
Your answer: 2.1,V
